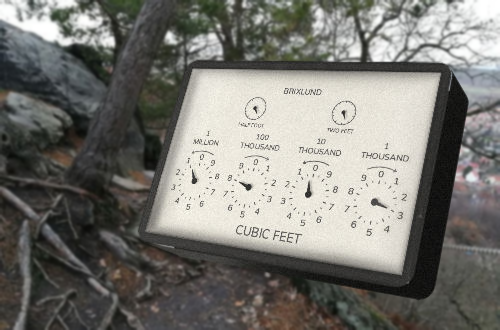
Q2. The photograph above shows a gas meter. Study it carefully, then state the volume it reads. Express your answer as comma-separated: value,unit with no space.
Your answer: 80300,ft³
